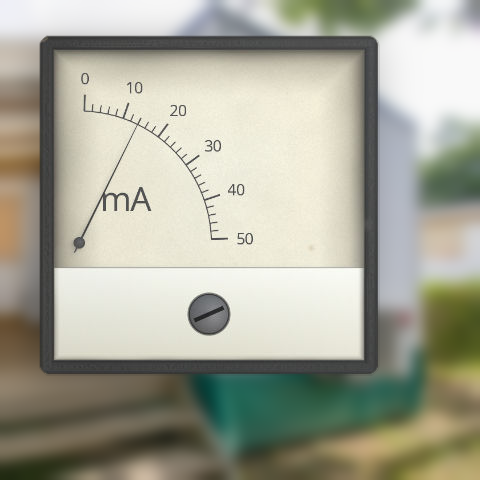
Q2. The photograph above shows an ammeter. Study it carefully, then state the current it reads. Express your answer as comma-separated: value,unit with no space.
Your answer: 14,mA
